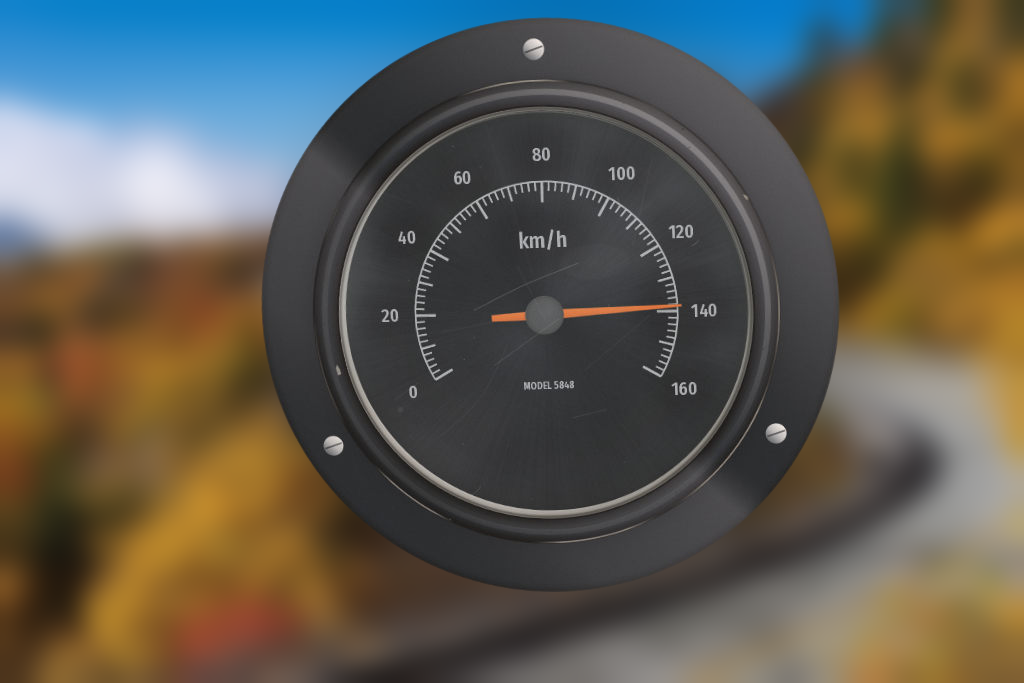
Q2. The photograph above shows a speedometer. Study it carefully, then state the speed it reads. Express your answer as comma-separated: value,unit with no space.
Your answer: 138,km/h
